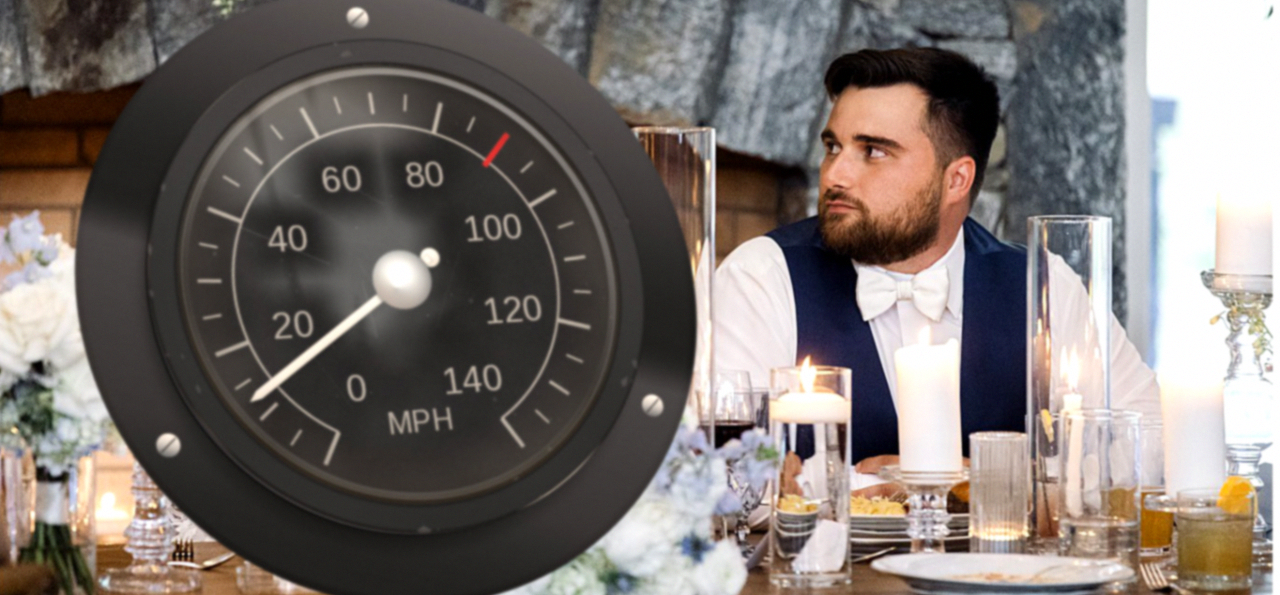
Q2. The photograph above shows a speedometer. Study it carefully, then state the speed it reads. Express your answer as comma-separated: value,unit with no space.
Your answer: 12.5,mph
